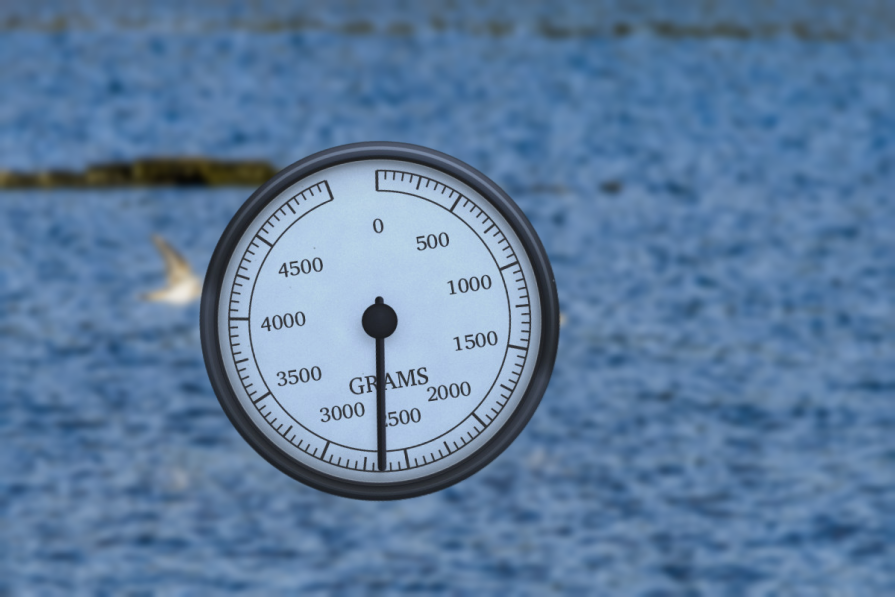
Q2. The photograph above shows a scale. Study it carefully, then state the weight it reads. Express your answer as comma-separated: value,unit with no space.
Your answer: 2650,g
